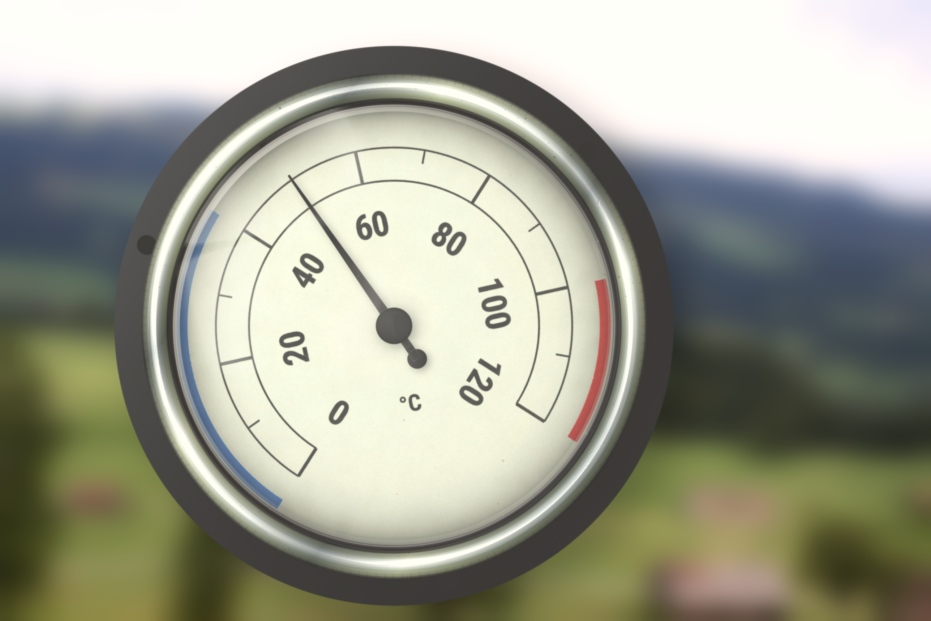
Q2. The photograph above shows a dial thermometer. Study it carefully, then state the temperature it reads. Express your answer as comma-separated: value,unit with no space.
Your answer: 50,°C
